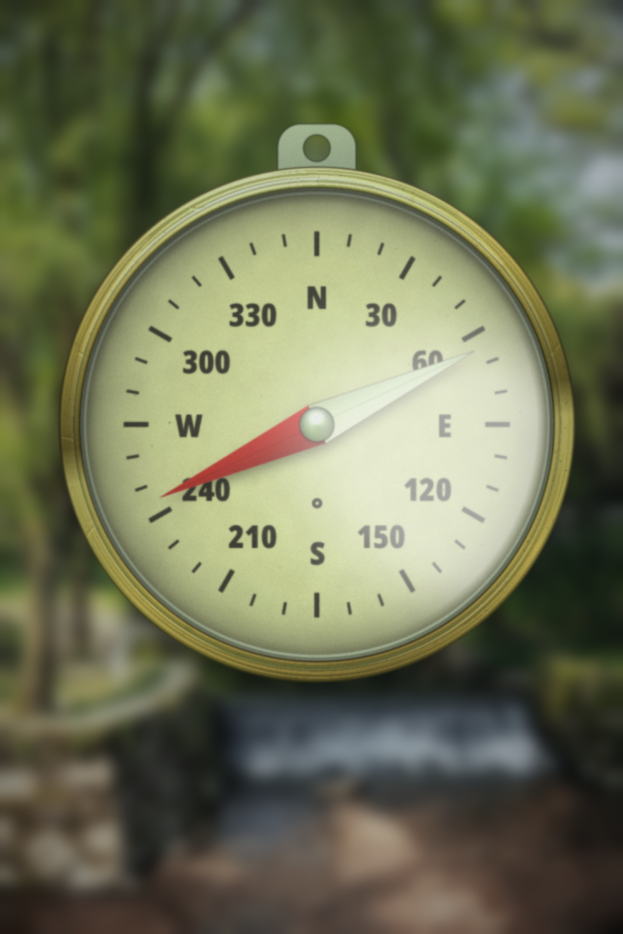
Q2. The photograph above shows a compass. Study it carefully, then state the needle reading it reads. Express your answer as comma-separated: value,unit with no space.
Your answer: 245,°
